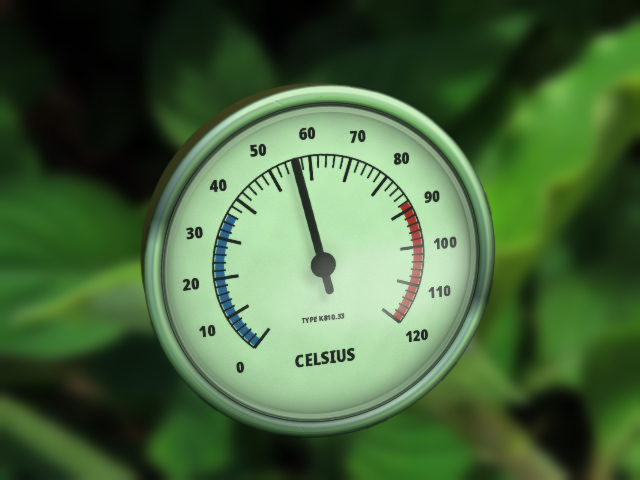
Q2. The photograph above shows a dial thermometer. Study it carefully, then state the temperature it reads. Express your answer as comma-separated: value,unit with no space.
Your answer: 56,°C
